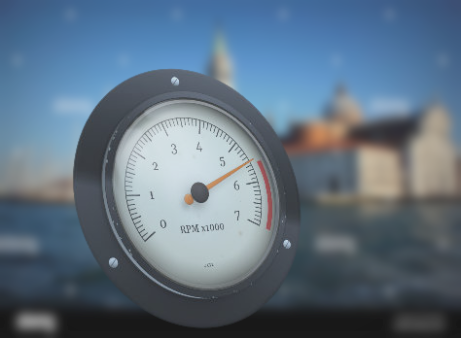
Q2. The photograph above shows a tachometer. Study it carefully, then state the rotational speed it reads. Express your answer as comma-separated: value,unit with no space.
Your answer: 5500,rpm
